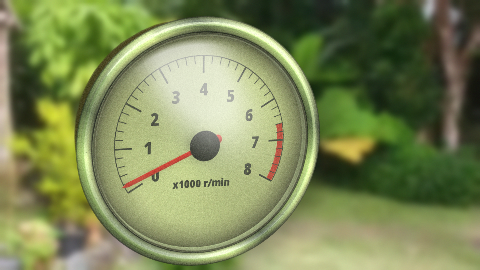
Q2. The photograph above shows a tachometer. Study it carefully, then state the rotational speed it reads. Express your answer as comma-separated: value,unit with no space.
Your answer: 200,rpm
